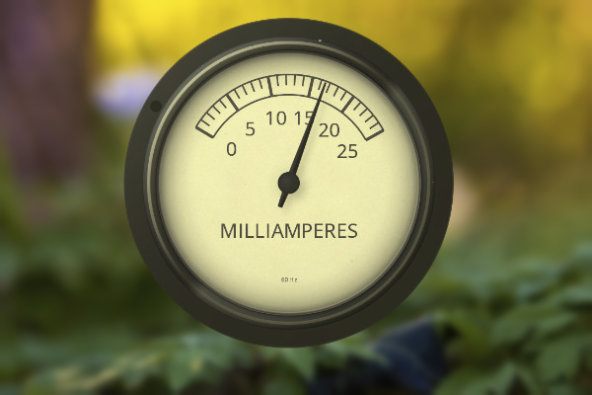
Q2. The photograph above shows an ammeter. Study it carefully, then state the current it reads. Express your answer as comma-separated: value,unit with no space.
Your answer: 16.5,mA
